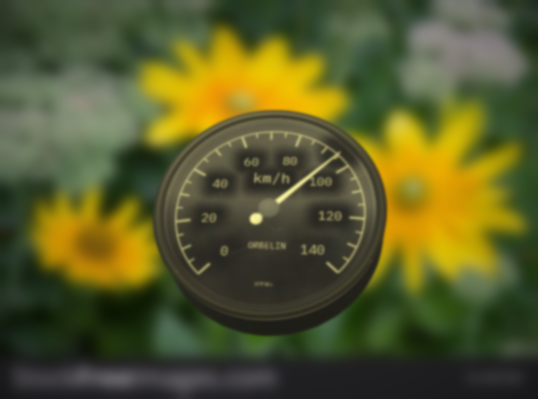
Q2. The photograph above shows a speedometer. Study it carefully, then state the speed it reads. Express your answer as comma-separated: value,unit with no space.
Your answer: 95,km/h
